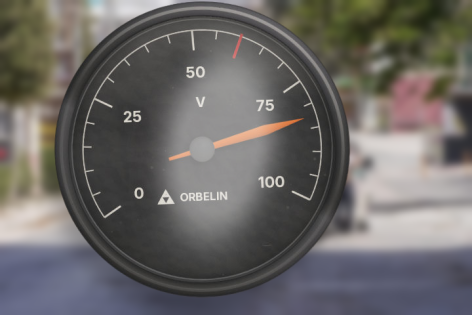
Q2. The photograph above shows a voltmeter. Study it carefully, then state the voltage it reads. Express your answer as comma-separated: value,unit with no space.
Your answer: 82.5,V
